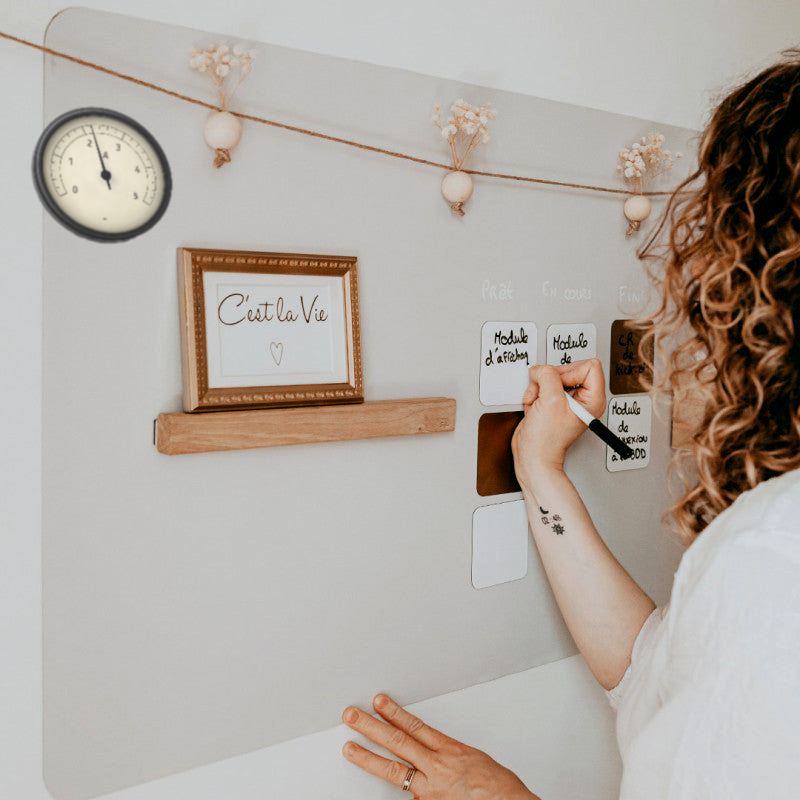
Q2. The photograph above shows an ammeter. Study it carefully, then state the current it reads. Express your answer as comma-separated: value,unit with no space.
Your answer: 2.2,A
